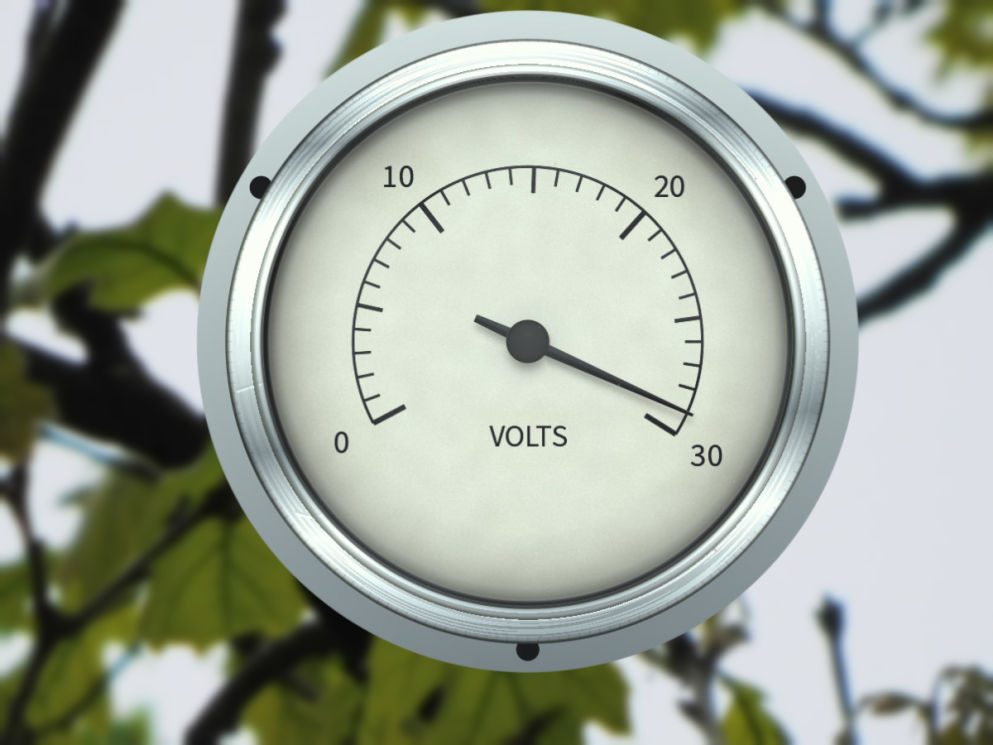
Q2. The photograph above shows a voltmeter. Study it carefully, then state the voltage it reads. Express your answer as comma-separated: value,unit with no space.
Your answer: 29,V
